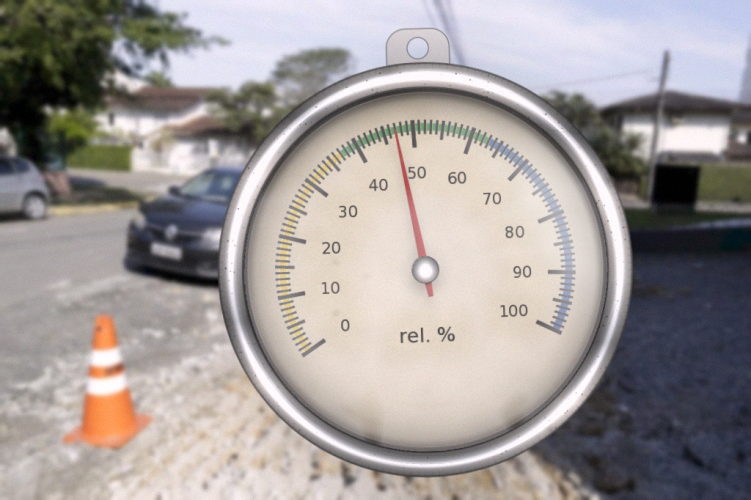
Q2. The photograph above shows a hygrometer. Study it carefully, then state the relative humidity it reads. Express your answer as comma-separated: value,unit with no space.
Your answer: 47,%
